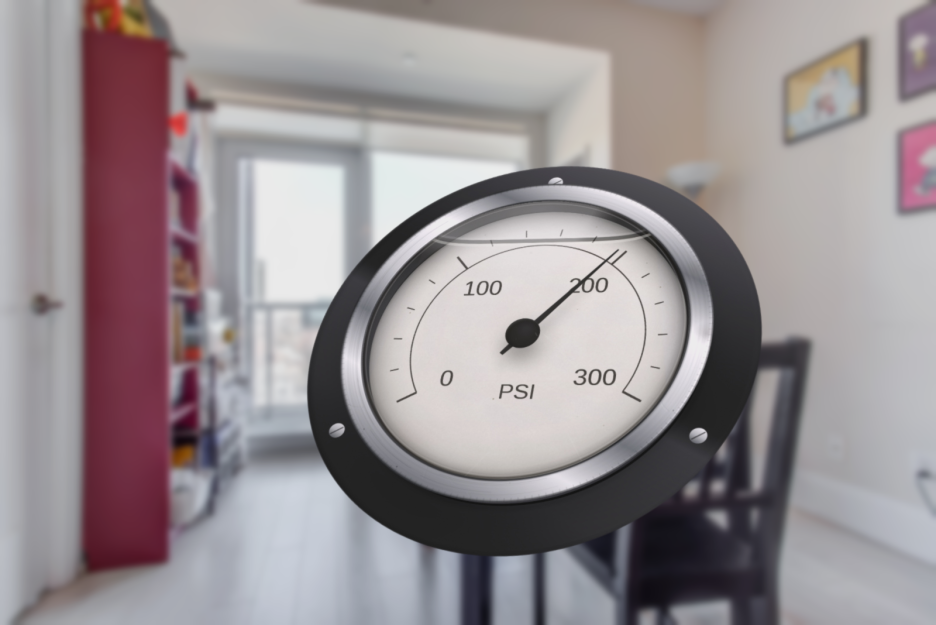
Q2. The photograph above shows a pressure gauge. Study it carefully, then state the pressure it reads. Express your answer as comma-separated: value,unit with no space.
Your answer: 200,psi
